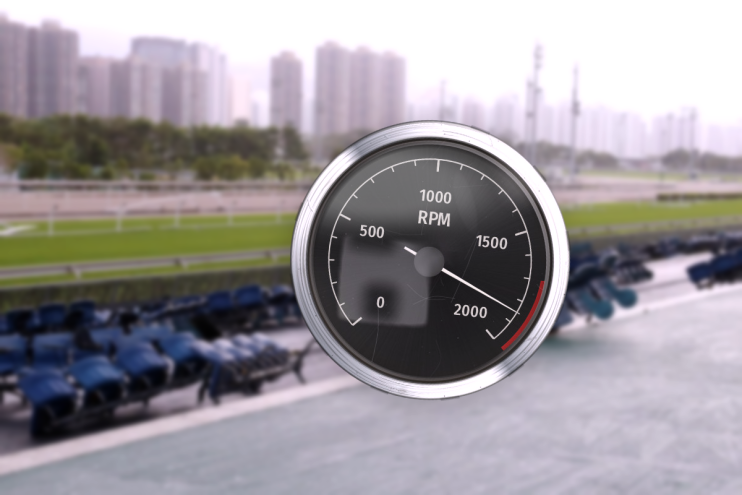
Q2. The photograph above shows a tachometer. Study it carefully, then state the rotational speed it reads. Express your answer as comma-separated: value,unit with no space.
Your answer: 1850,rpm
